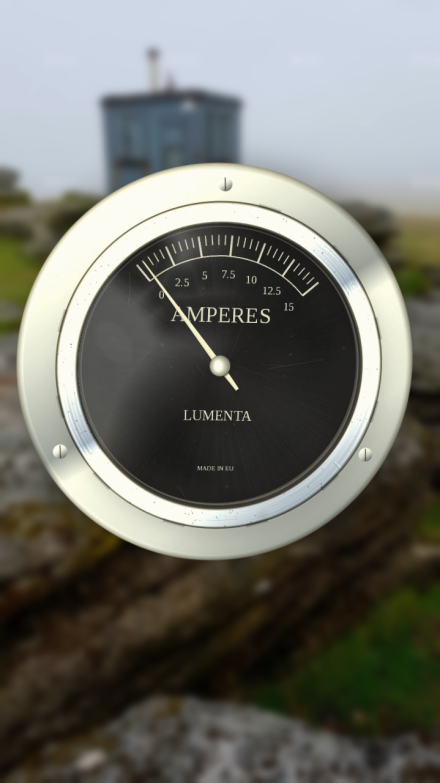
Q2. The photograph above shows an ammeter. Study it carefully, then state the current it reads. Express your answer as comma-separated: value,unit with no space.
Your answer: 0.5,A
